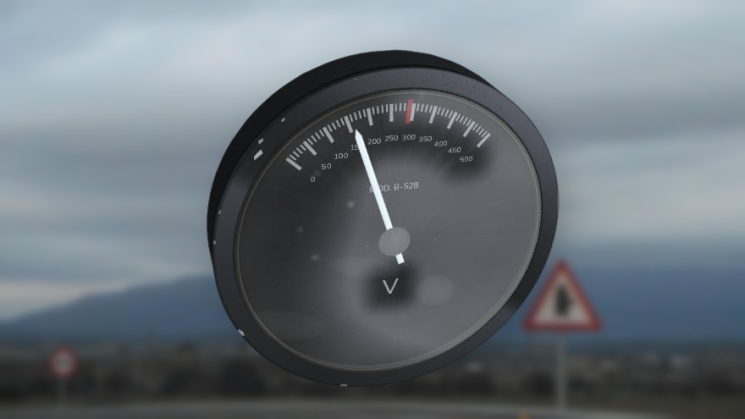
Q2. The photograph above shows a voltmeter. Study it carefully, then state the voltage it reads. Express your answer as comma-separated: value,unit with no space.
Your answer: 160,V
